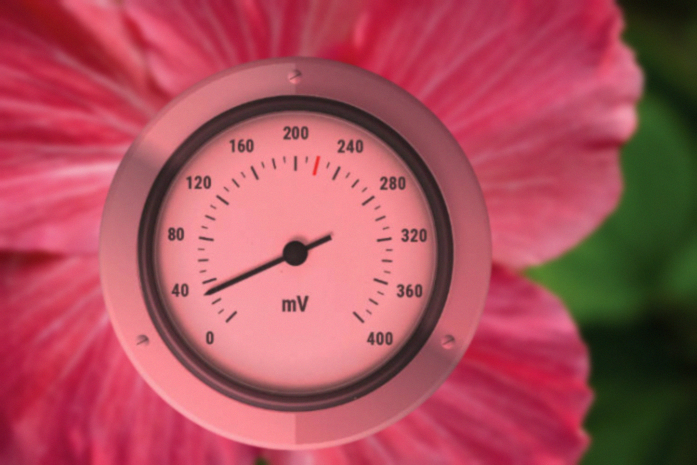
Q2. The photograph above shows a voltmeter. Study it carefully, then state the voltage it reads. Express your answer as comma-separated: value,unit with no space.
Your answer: 30,mV
